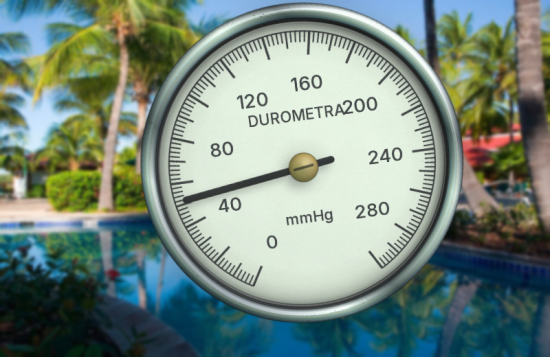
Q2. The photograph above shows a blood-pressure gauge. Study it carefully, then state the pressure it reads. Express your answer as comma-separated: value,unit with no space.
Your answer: 52,mmHg
